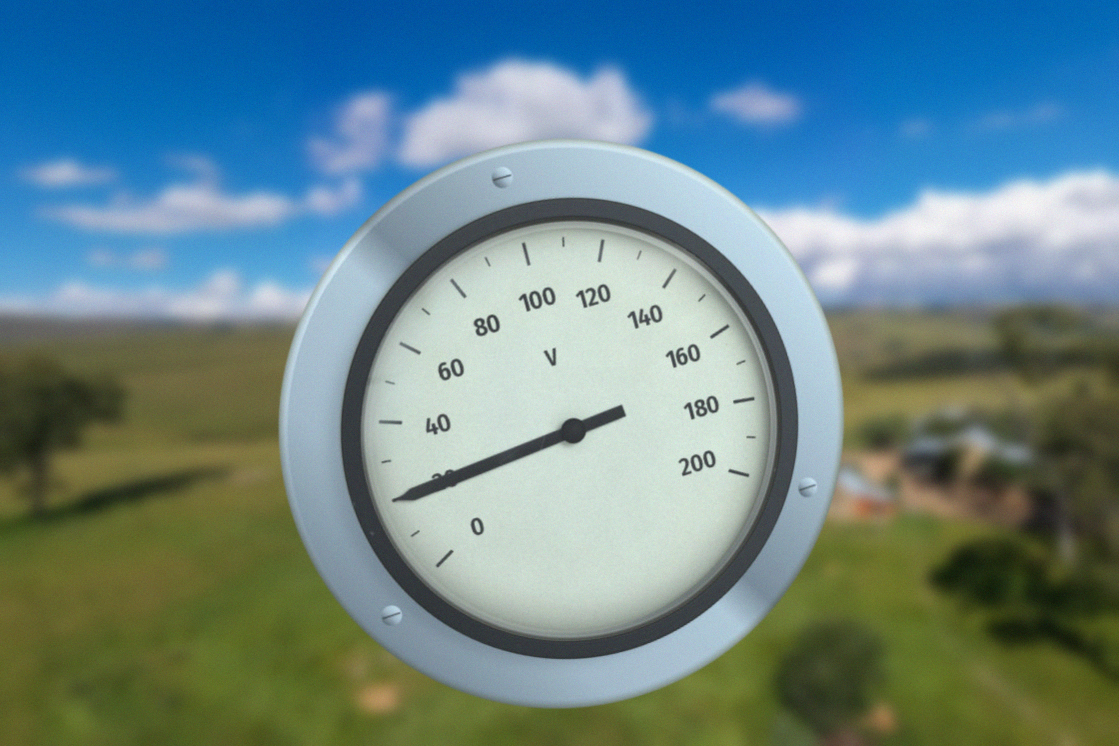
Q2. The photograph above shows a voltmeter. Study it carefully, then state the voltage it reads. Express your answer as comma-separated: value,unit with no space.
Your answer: 20,V
